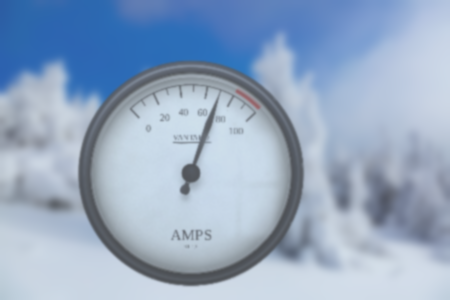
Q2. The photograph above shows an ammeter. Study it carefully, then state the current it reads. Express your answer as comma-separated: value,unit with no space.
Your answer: 70,A
